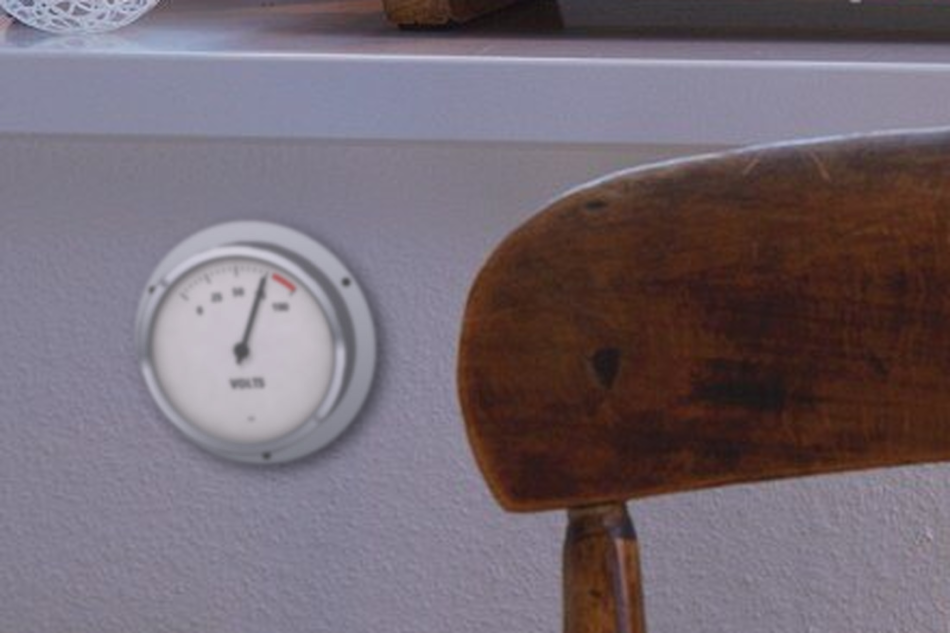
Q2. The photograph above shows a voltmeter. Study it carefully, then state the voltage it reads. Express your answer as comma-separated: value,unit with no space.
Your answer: 75,V
